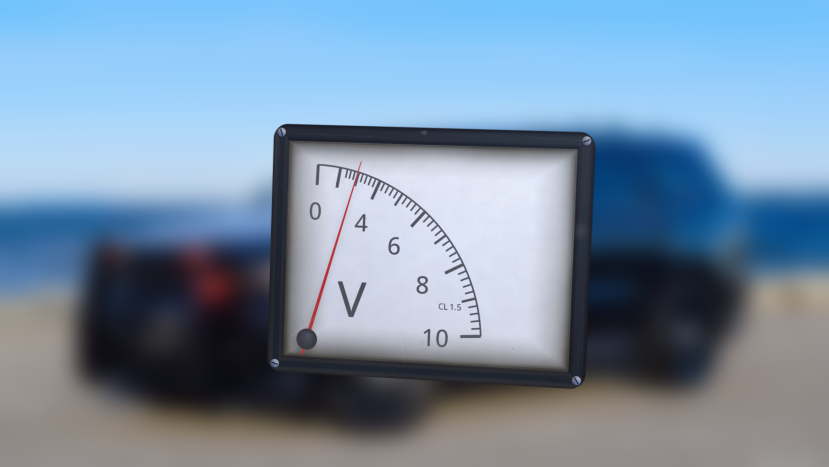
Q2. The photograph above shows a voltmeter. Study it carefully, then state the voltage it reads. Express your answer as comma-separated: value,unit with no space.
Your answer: 3,V
